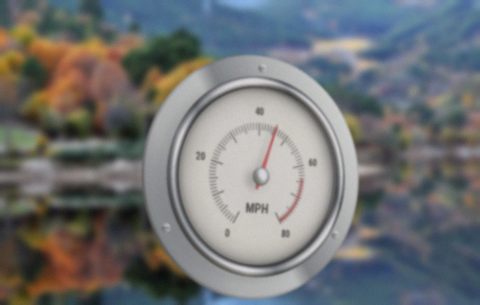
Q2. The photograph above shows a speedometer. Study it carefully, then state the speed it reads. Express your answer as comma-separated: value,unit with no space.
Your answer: 45,mph
